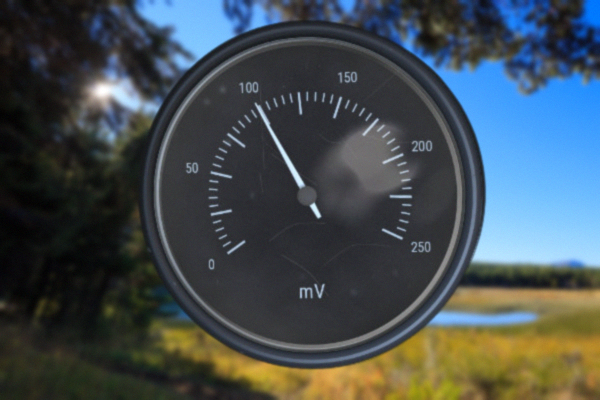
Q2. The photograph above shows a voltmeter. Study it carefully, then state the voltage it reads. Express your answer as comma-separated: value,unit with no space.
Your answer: 100,mV
